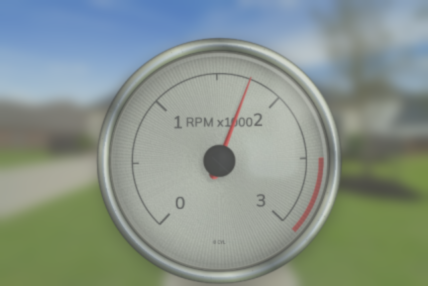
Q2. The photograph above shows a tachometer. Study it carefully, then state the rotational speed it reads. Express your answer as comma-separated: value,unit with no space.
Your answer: 1750,rpm
